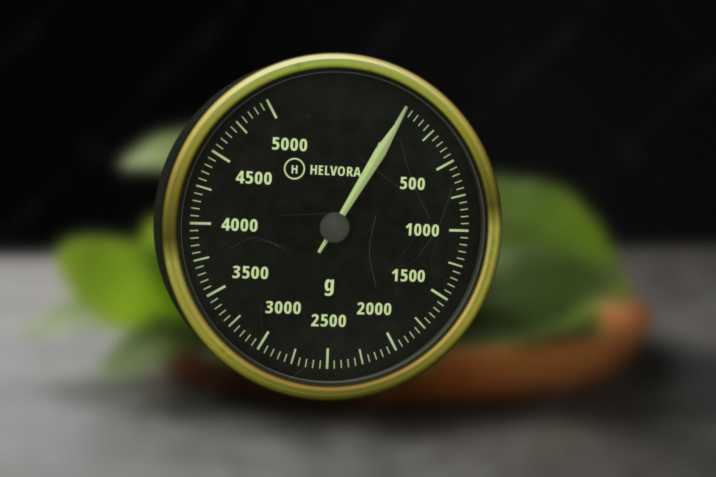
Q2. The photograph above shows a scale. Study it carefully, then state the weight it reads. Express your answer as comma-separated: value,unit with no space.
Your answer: 0,g
